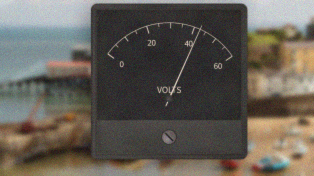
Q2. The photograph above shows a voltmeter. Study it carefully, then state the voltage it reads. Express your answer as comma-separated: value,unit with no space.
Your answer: 42.5,V
